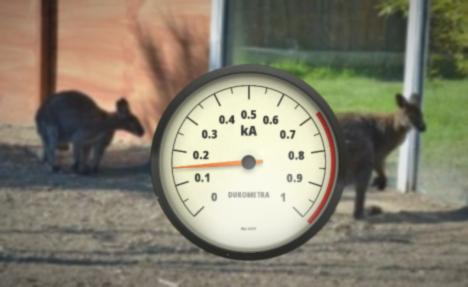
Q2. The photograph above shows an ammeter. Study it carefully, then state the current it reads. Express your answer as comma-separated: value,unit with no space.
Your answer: 0.15,kA
